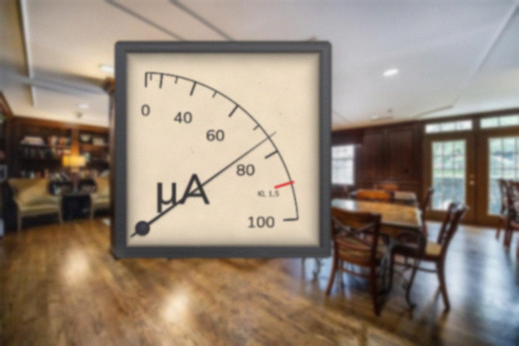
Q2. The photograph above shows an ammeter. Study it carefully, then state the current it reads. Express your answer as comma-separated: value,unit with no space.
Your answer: 75,µA
